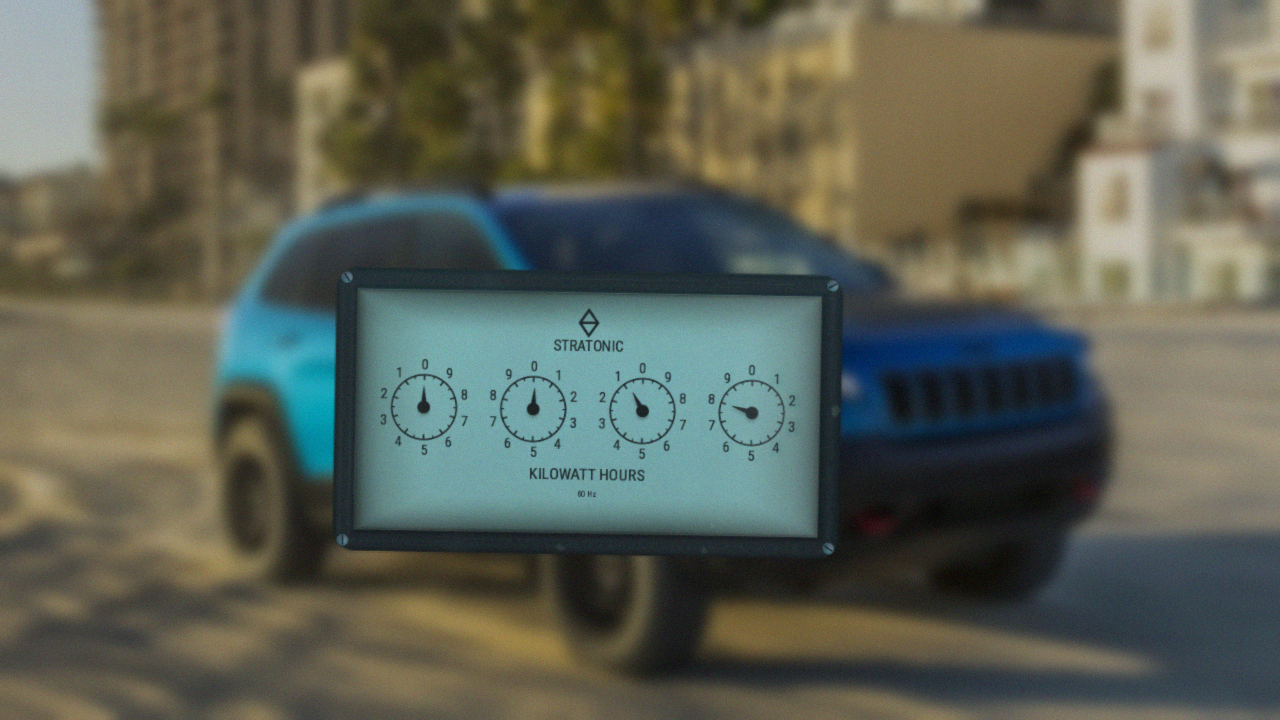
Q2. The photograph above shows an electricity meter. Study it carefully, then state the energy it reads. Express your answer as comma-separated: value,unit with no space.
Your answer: 8,kWh
